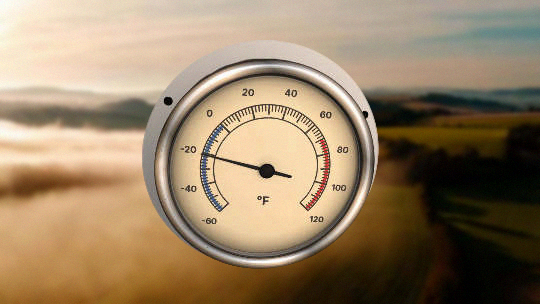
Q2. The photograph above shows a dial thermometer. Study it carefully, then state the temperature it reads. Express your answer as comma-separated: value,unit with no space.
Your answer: -20,°F
